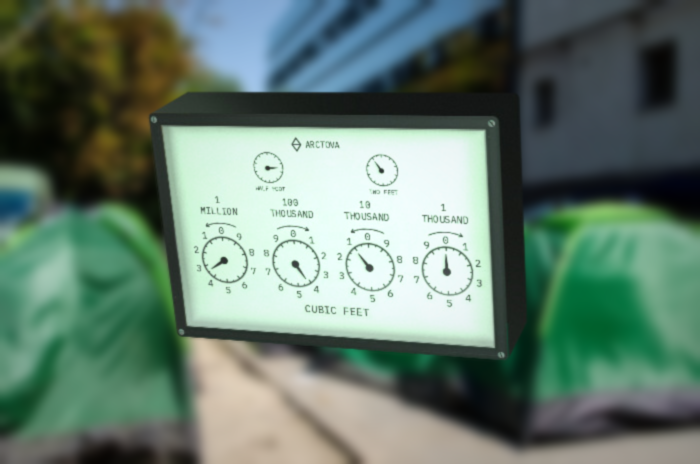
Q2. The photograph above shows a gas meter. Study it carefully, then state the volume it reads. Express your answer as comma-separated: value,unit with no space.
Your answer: 341000,ft³
